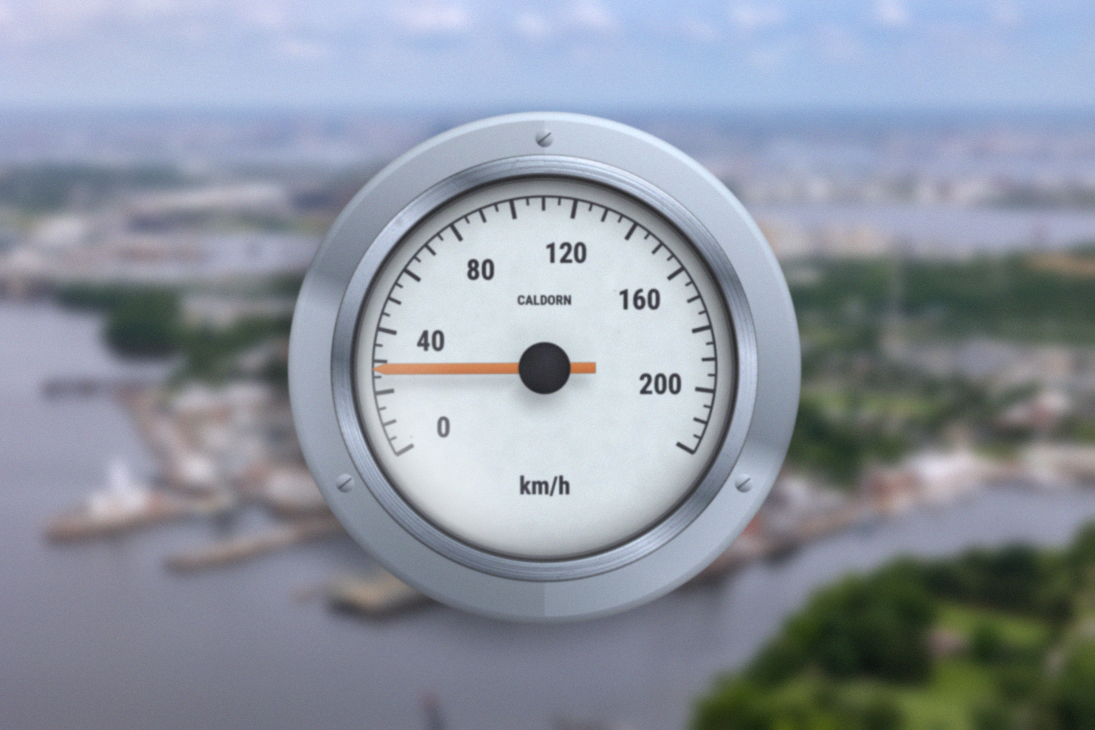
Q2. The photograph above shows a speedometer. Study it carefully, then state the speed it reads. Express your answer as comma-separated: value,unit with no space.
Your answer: 27.5,km/h
